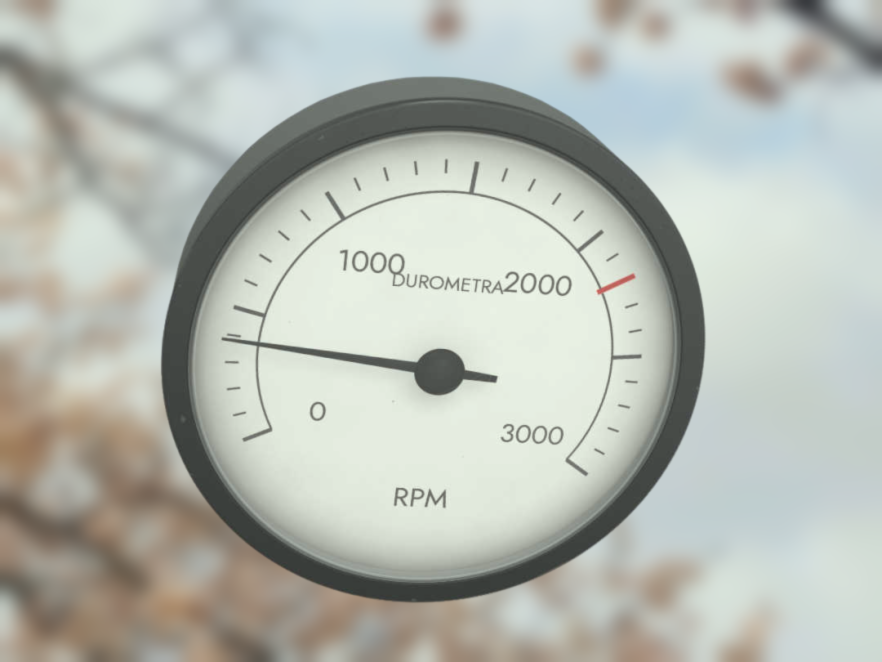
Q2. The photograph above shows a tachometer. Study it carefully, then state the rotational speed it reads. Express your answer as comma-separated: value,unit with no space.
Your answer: 400,rpm
